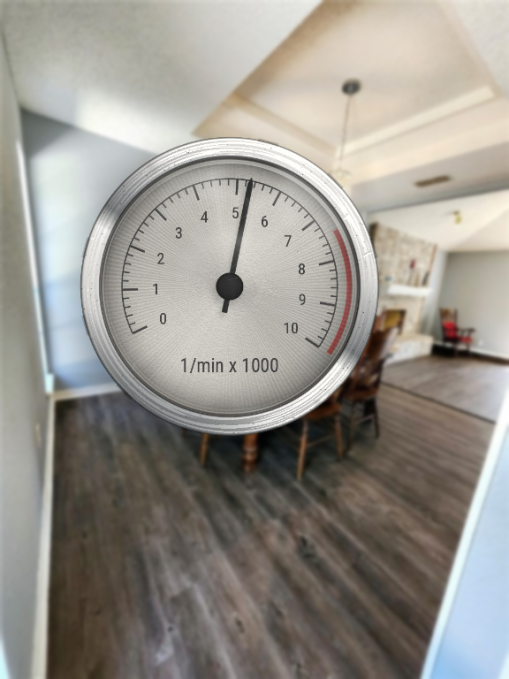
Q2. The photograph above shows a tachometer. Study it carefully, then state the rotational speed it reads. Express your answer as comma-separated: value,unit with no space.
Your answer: 5300,rpm
